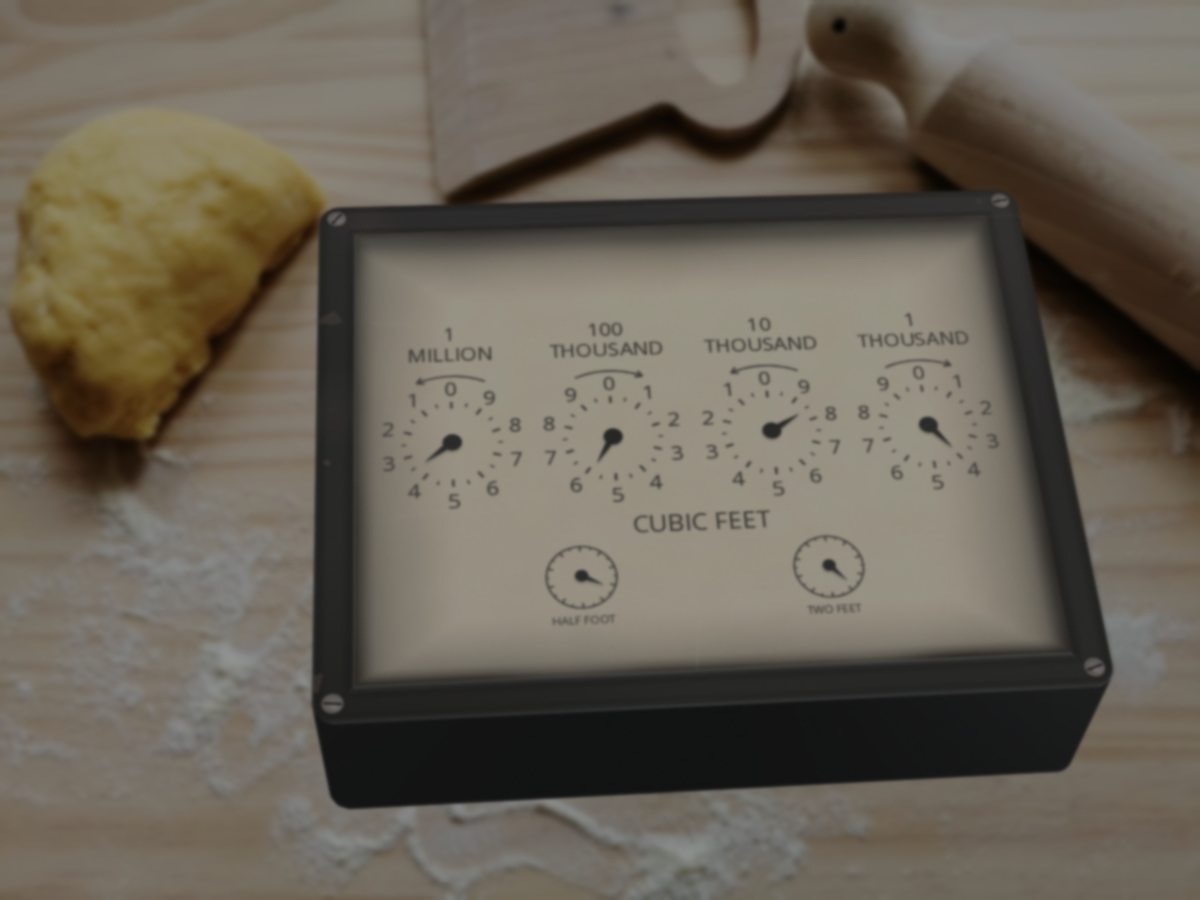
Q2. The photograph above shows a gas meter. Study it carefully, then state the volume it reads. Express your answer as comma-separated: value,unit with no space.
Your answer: 358400,ft³
